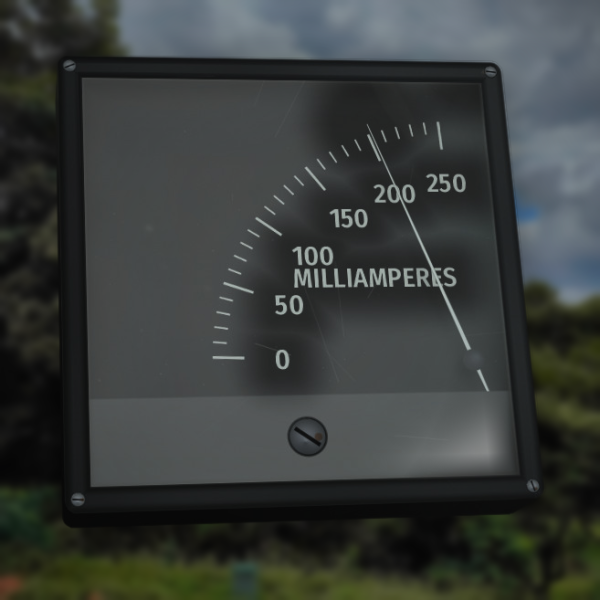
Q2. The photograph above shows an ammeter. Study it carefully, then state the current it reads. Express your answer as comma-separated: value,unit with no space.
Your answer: 200,mA
